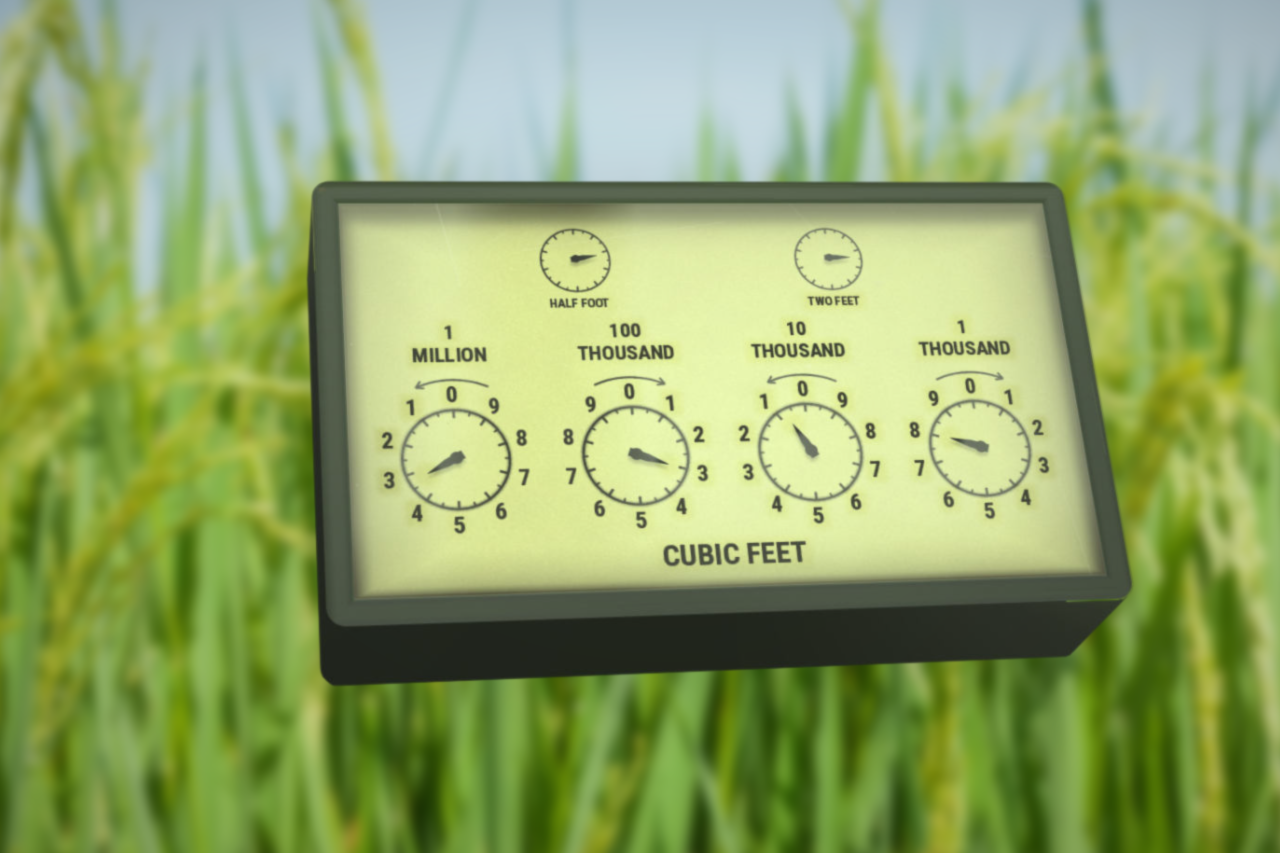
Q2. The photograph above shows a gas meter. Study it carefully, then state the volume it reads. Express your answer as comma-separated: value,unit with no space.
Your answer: 330800,ft³
